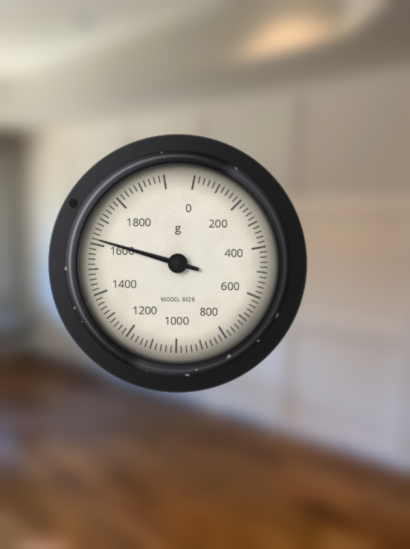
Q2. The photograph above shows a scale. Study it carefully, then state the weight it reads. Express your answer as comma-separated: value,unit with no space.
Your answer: 1620,g
